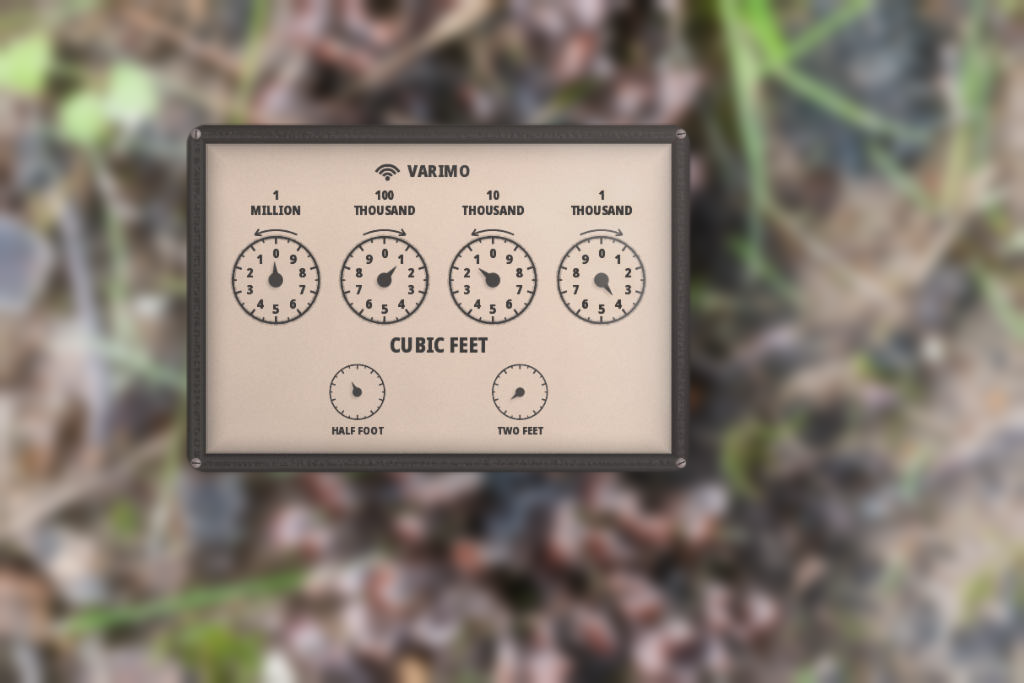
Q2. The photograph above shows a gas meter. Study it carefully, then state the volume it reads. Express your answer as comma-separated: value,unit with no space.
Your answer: 11400,ft³
